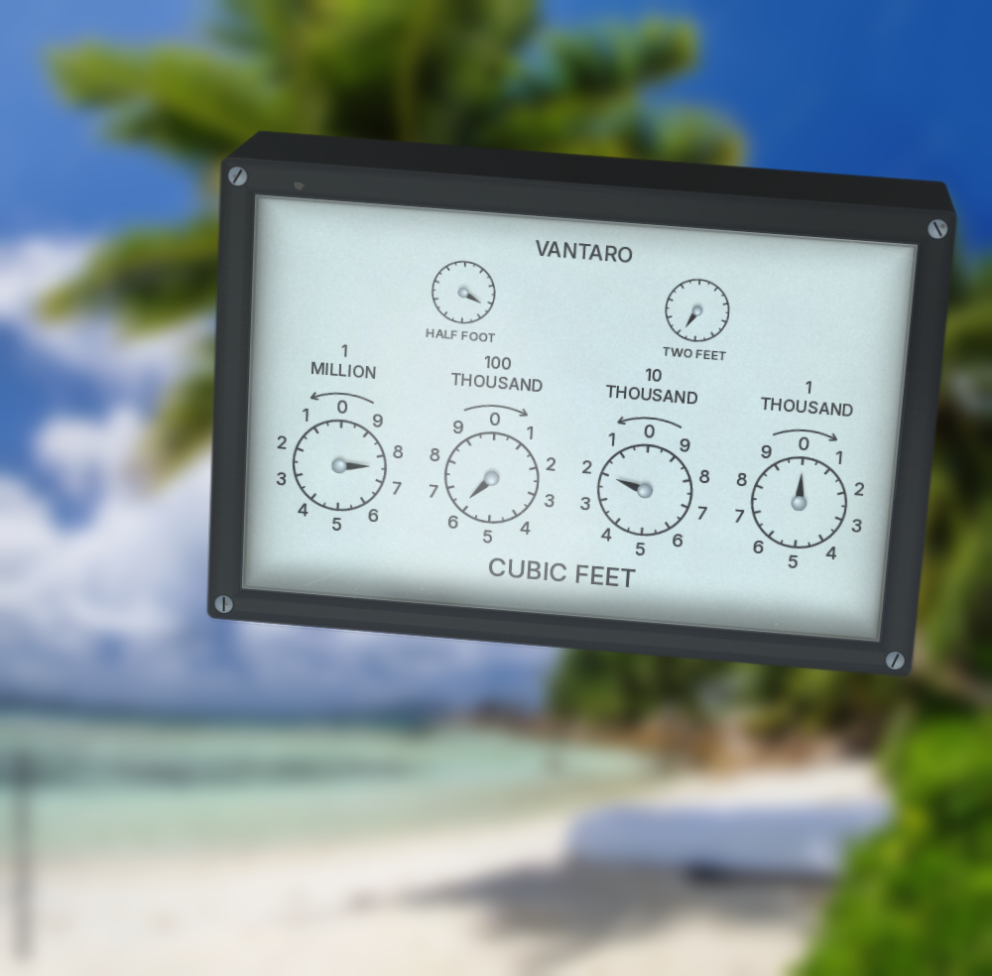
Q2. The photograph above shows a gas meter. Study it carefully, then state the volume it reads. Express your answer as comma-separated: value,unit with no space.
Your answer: 762000,ft³
